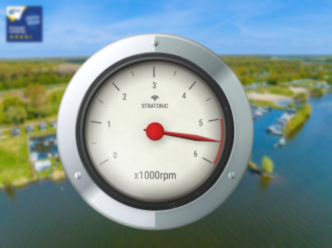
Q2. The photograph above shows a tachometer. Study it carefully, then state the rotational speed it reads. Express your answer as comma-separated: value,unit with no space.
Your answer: 5500,rpm
